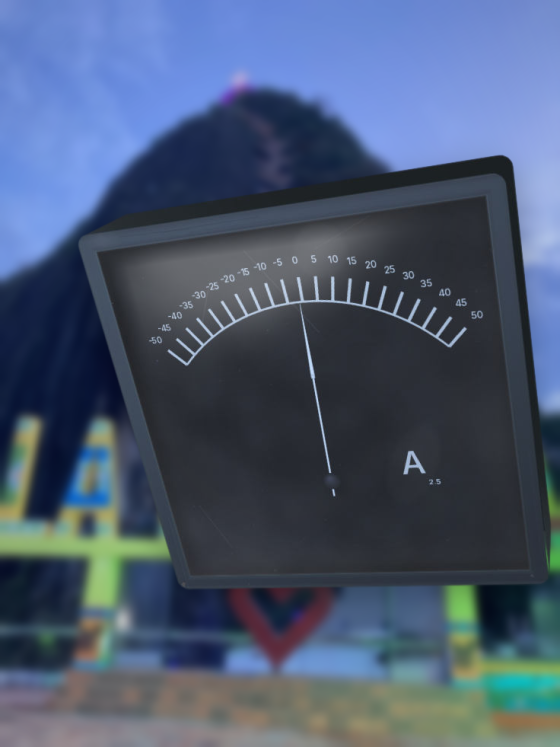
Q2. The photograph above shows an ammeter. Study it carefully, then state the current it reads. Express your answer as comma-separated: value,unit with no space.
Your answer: 0,A
